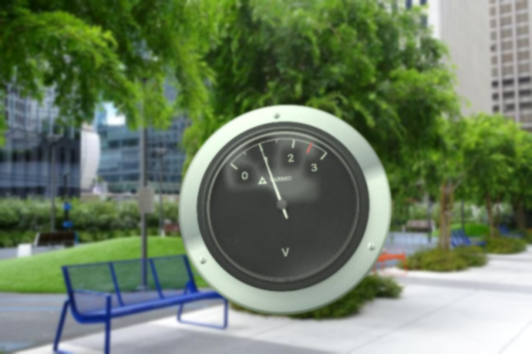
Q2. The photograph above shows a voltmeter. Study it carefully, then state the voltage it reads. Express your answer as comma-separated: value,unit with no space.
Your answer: 1,V
